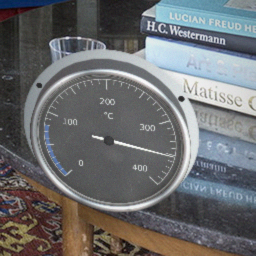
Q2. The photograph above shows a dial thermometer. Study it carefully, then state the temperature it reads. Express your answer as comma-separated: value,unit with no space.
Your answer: 350,°C
